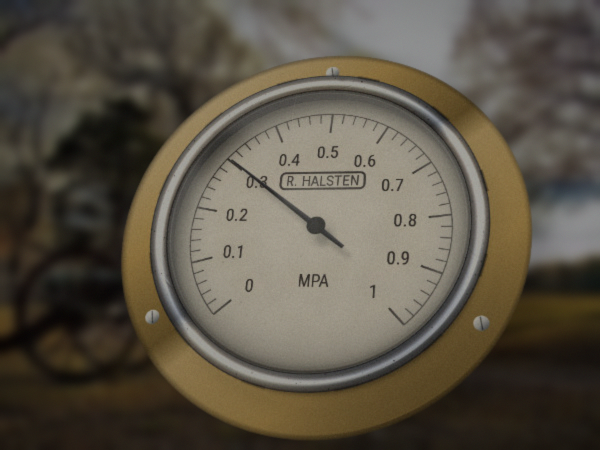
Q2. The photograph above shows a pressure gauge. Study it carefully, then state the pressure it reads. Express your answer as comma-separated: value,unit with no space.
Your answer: 0.3,MPa
